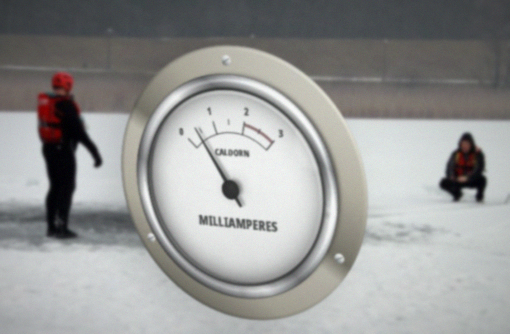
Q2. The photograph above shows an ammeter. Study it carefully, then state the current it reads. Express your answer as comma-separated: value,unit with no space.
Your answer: 0.5,mA
